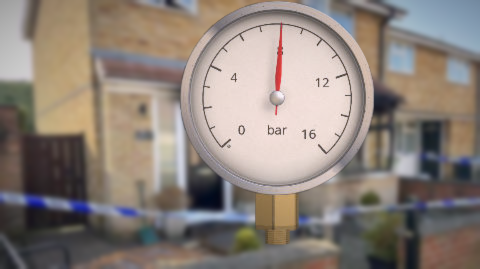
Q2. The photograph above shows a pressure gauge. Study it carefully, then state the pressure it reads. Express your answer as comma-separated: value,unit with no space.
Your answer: 8,bar
